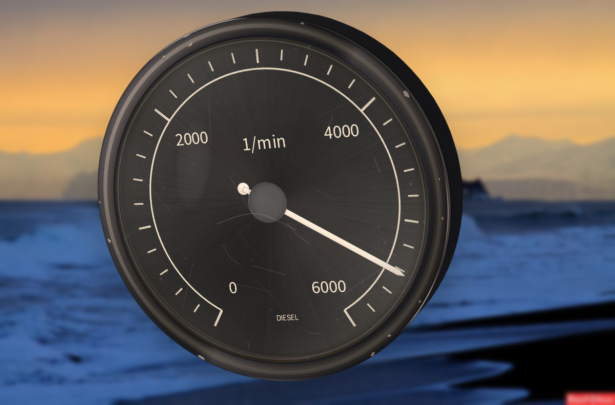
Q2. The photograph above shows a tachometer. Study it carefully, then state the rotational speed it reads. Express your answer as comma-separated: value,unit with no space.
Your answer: 5400,rpm
